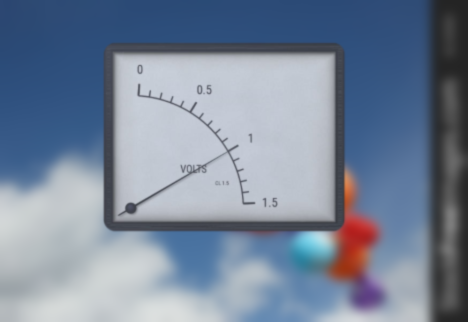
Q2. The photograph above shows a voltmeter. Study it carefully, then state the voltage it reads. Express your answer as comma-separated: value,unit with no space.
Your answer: 1,V
